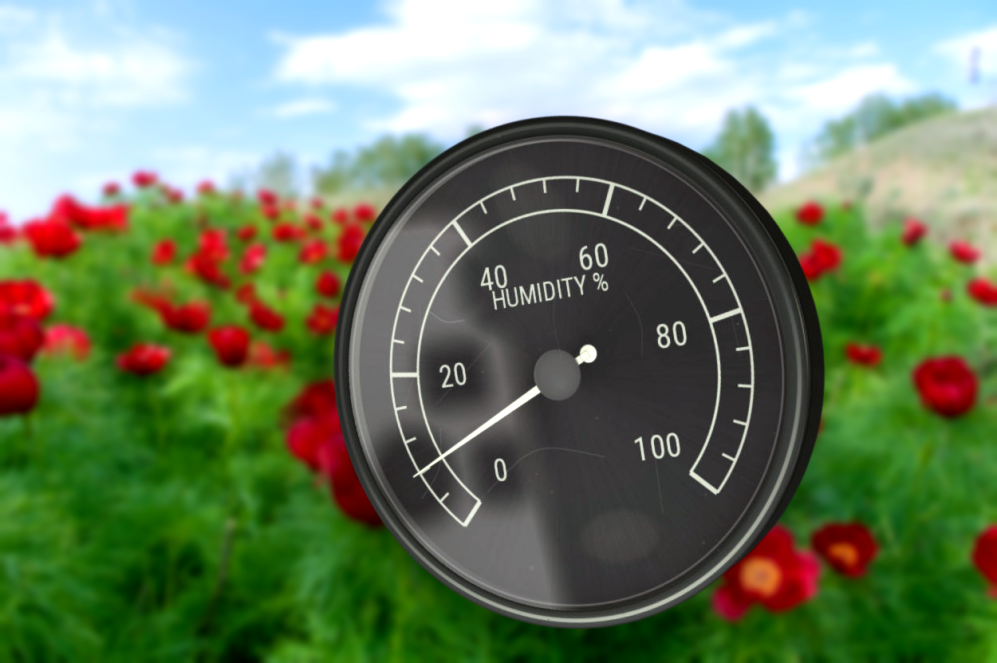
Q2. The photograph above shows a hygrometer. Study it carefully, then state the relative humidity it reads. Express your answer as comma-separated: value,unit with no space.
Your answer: 8,%
